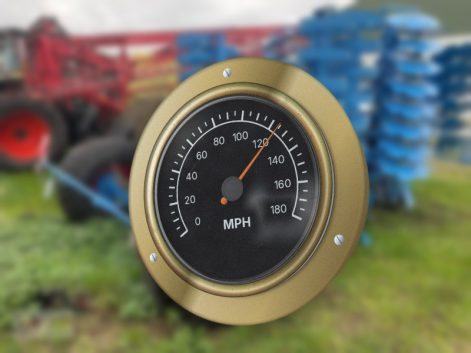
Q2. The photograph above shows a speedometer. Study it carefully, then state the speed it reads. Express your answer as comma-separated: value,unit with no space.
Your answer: 125,mph
